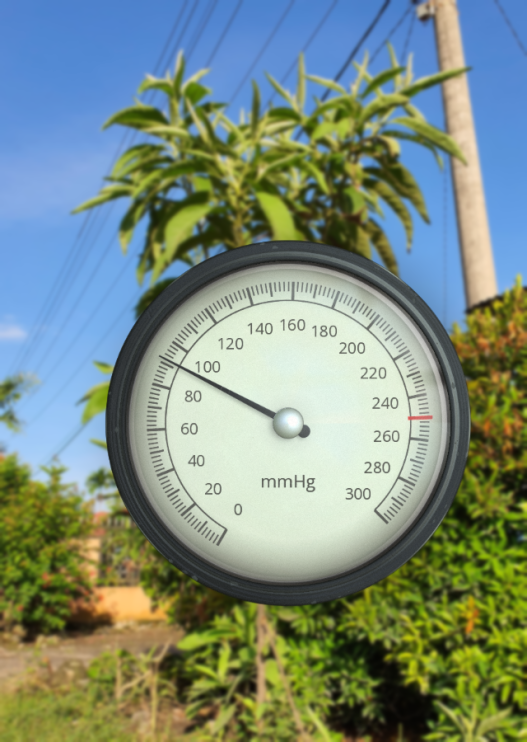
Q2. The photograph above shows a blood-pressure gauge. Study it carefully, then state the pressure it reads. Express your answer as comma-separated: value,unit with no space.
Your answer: 92,mmHg
